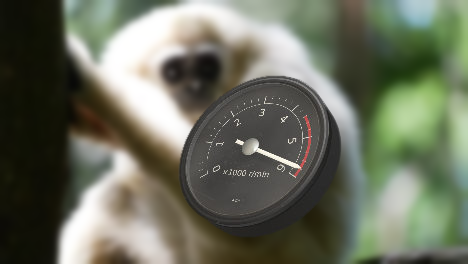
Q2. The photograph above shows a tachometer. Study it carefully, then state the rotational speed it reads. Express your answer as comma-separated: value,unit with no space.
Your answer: 5800,rpm
